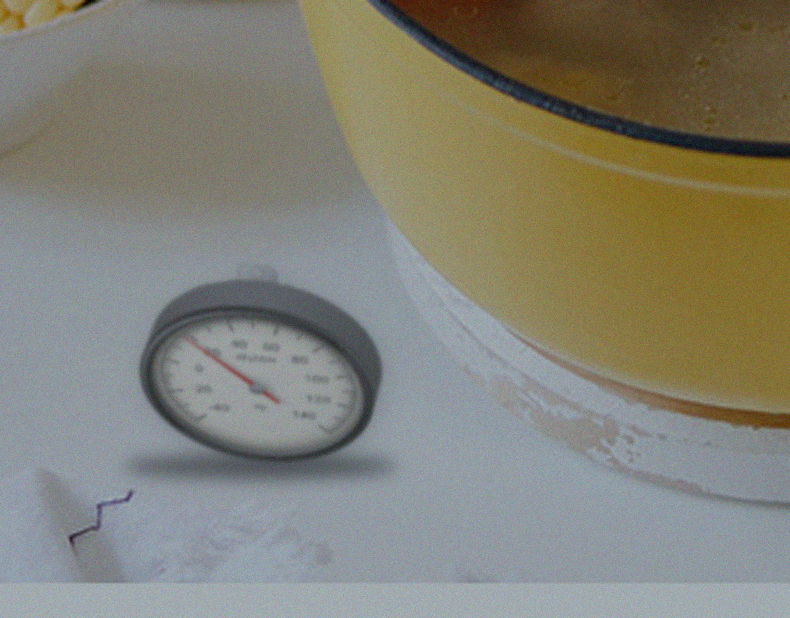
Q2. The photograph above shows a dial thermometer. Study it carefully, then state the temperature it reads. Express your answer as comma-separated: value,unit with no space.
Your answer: 20,°F
